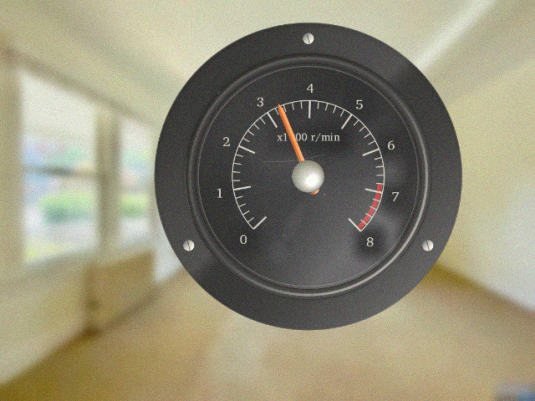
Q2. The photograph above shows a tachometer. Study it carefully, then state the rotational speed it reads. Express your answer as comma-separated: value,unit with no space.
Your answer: 3300,rpm
